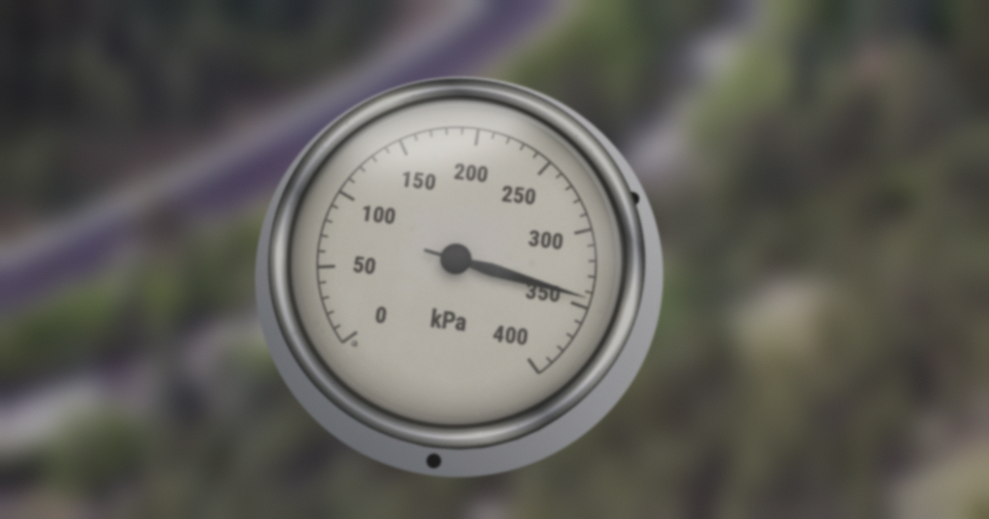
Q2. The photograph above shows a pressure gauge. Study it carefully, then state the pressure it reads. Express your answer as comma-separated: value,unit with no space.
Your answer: 345,kPa
